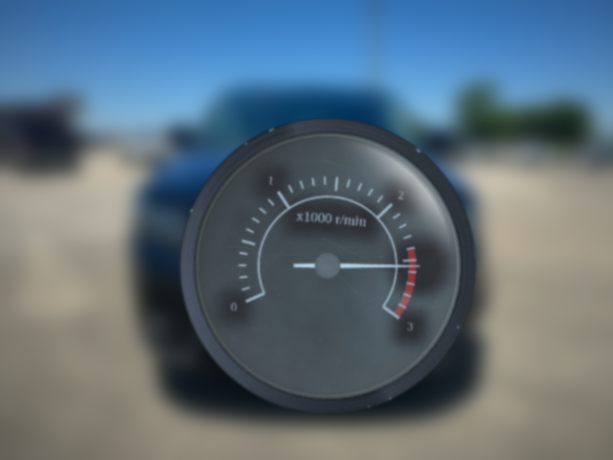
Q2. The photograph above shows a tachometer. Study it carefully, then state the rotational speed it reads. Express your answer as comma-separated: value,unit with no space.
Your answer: 2550,rpm
